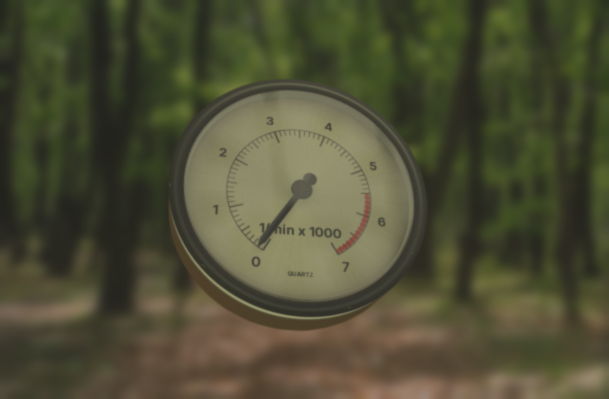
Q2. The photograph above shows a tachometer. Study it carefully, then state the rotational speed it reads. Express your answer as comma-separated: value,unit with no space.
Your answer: 100,rpm
